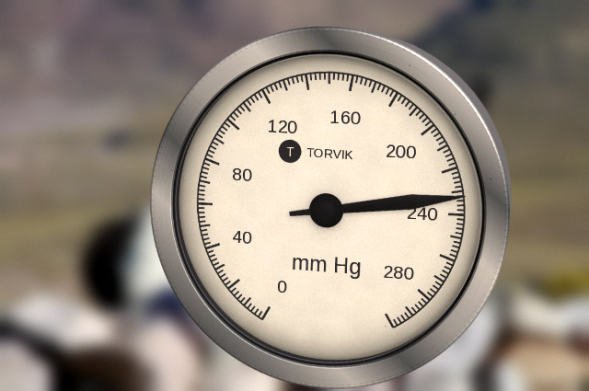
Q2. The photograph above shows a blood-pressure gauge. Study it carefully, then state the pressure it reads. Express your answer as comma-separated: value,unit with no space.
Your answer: 232,mmHg
